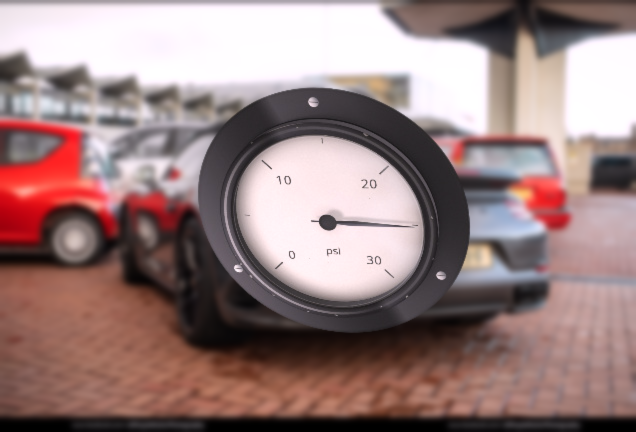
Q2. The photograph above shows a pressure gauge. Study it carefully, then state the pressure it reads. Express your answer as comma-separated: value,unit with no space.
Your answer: 25,psi
